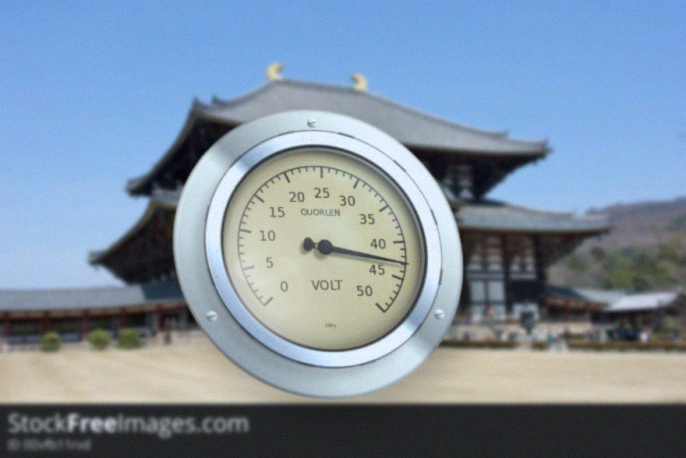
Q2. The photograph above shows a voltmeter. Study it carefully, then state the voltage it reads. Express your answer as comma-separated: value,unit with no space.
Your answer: 43,V
